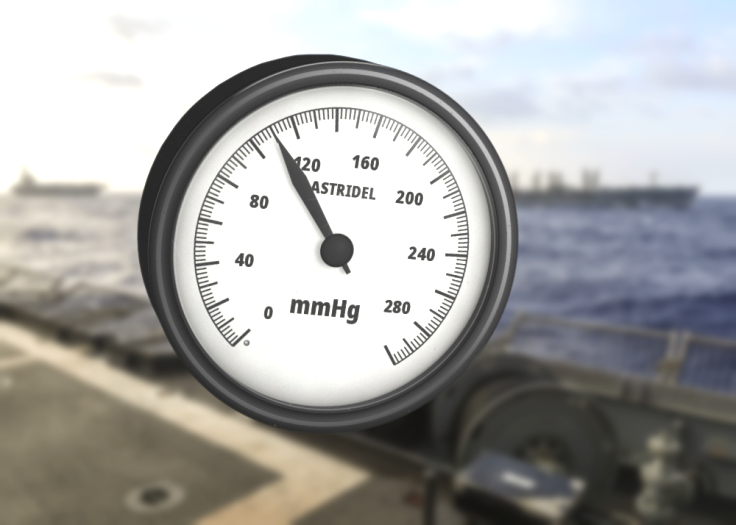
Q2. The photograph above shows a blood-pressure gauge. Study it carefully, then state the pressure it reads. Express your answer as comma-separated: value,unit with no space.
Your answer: 110,mmHg
